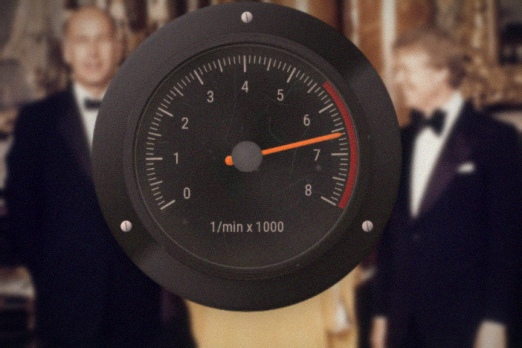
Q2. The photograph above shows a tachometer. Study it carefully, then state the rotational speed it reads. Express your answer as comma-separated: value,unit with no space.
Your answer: 6600,rpm
